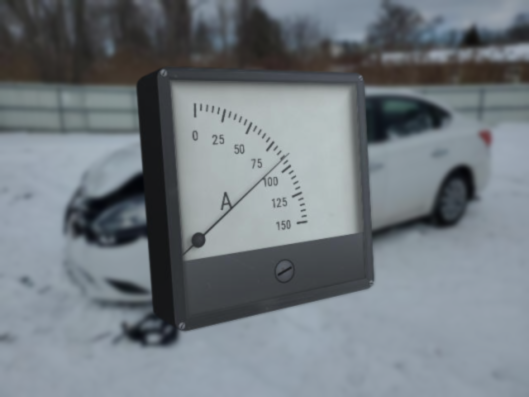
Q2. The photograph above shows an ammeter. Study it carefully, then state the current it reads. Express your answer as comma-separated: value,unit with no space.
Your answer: 90,A
